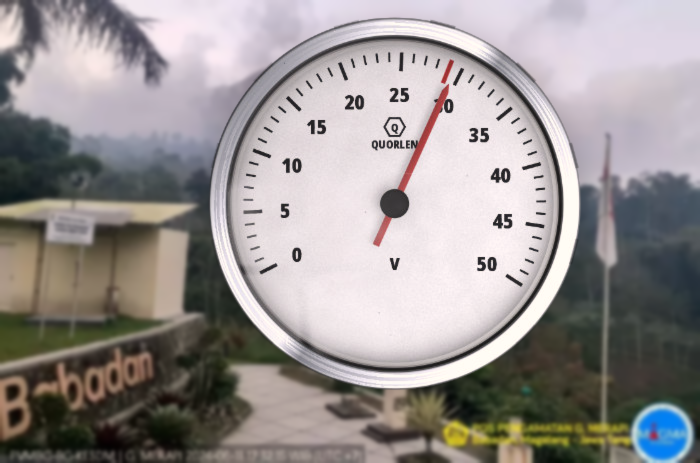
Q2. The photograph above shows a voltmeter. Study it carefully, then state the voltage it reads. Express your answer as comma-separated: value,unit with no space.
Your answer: 29.5,V
